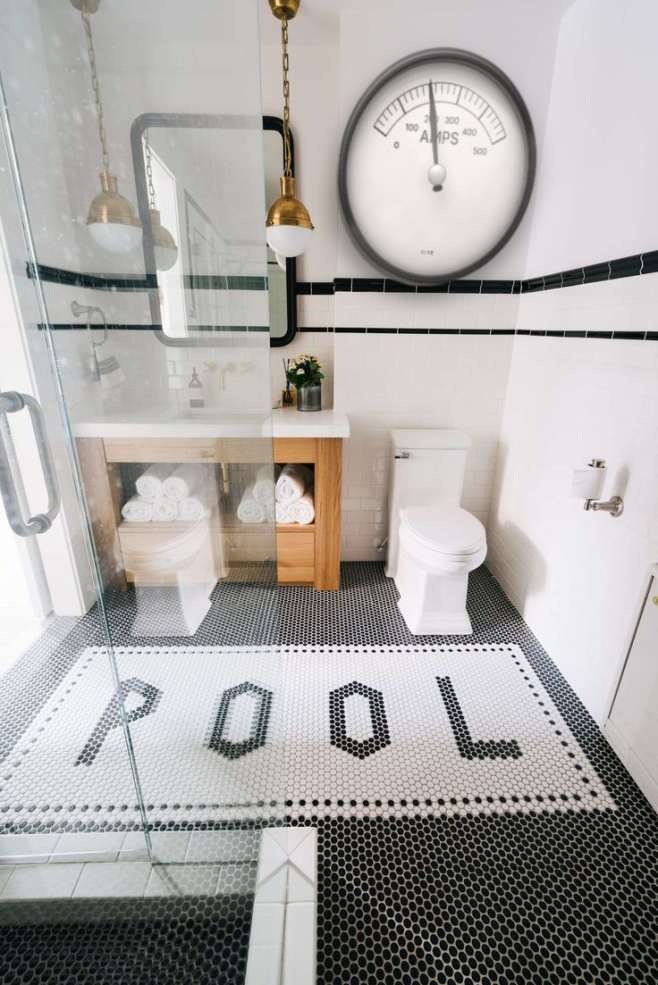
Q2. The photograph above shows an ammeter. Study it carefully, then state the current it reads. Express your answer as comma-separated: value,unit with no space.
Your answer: 200,A
